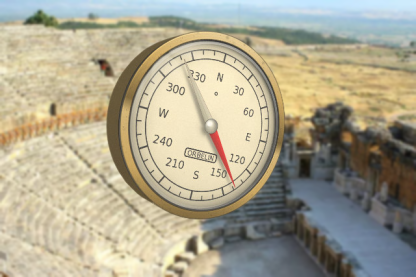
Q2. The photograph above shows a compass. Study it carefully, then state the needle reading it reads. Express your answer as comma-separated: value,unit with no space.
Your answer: 140,°
